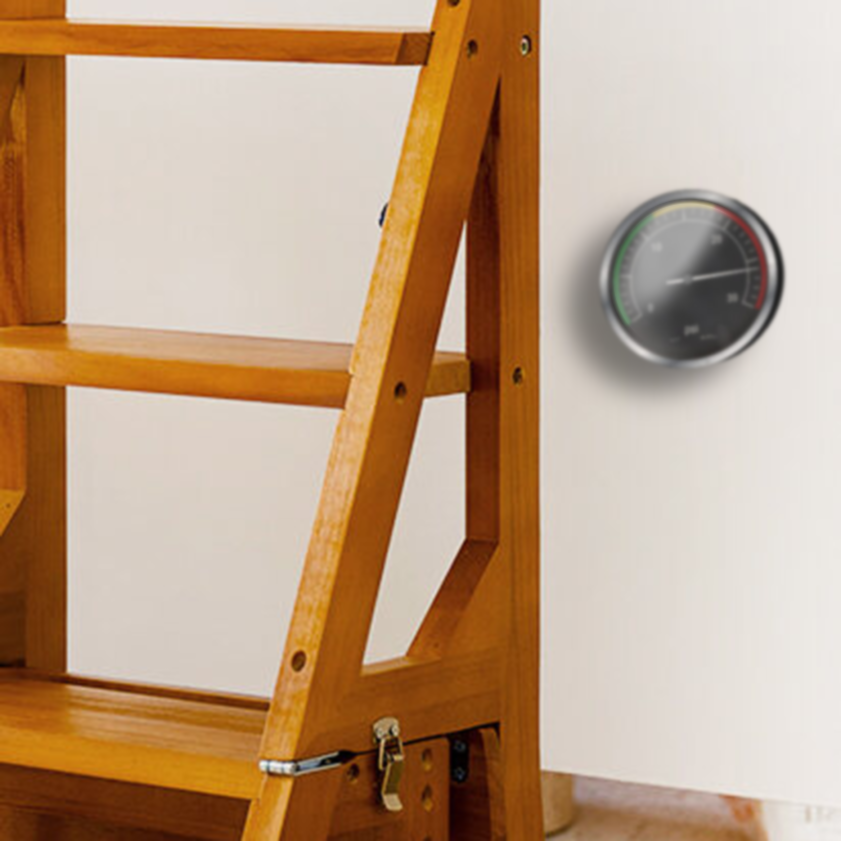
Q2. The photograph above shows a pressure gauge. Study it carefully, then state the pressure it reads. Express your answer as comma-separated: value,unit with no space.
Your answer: 26,psi
